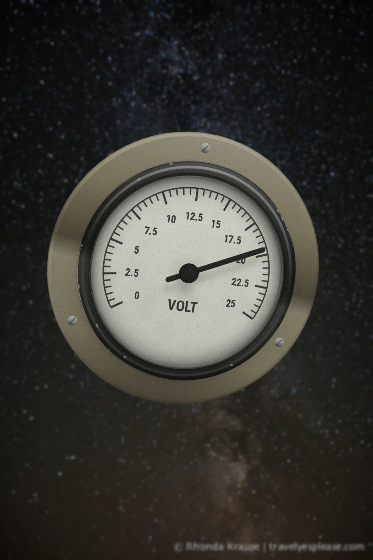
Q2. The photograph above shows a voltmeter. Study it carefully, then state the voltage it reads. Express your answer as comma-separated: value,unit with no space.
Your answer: 19.5,V
